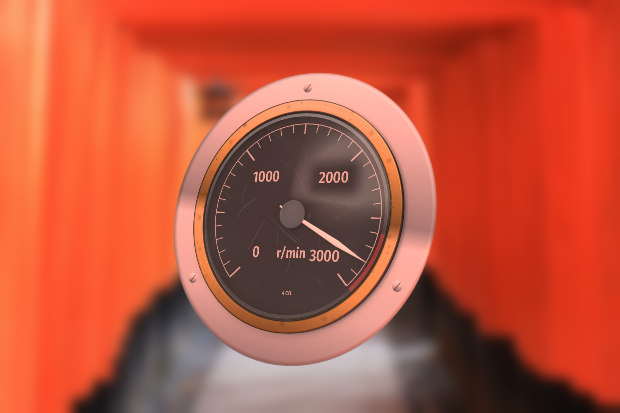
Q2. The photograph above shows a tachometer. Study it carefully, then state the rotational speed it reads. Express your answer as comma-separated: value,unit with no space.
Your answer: 2800,rpm
